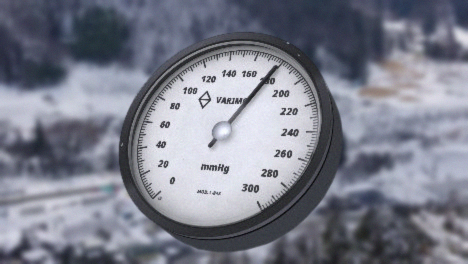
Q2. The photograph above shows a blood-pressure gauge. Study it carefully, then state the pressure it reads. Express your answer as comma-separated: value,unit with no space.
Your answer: 180,mmHg
